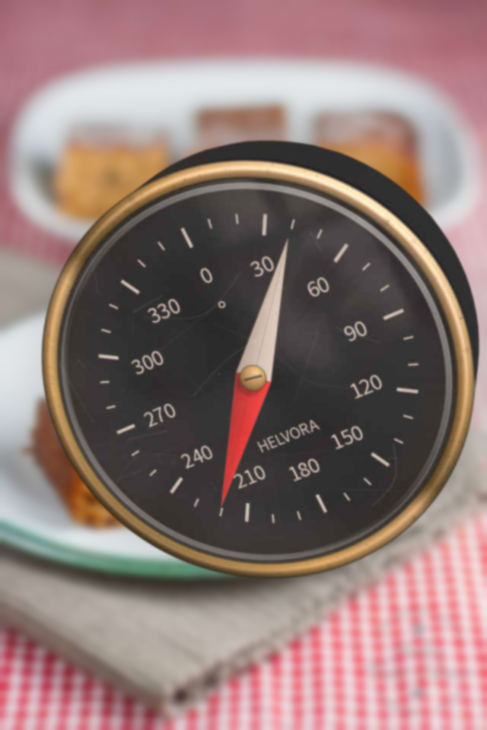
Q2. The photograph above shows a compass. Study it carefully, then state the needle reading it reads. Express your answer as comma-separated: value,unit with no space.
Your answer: 220,°
